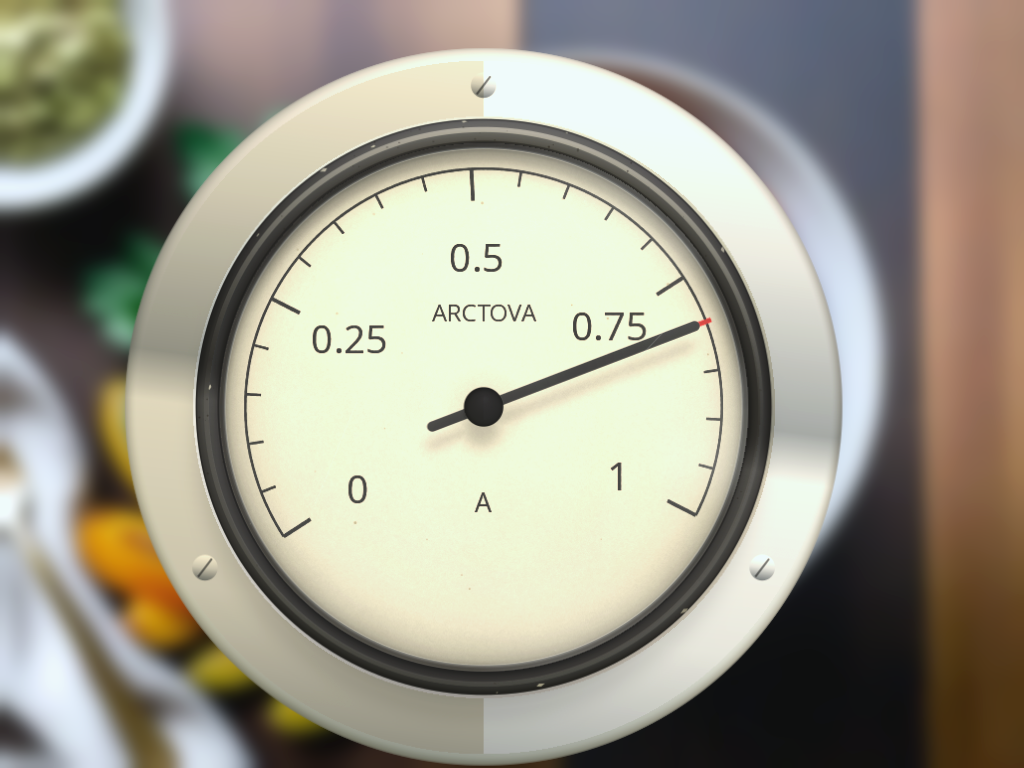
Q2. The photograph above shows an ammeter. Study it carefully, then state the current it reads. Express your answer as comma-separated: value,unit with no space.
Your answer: 0.8,A
